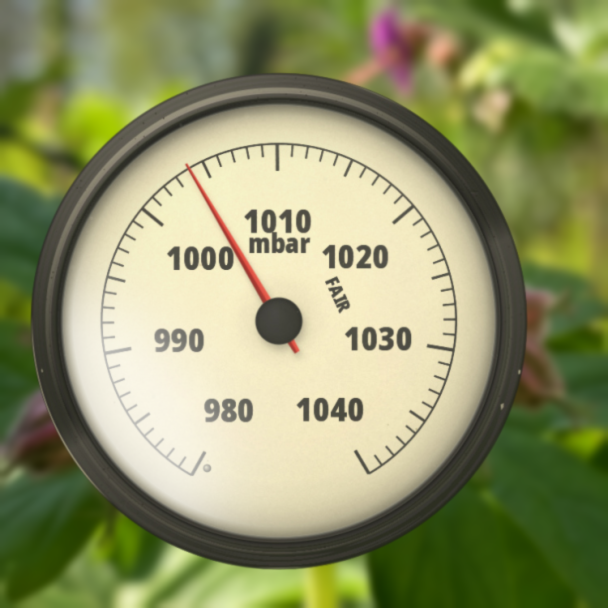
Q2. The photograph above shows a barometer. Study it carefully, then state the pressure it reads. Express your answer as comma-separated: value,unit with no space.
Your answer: 1004,mbar
